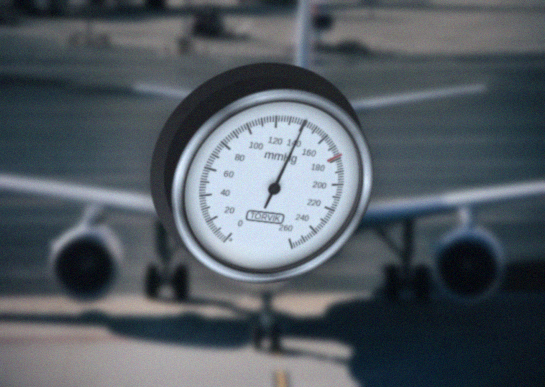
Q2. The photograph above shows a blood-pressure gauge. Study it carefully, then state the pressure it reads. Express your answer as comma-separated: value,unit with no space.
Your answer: 140,mmHg
